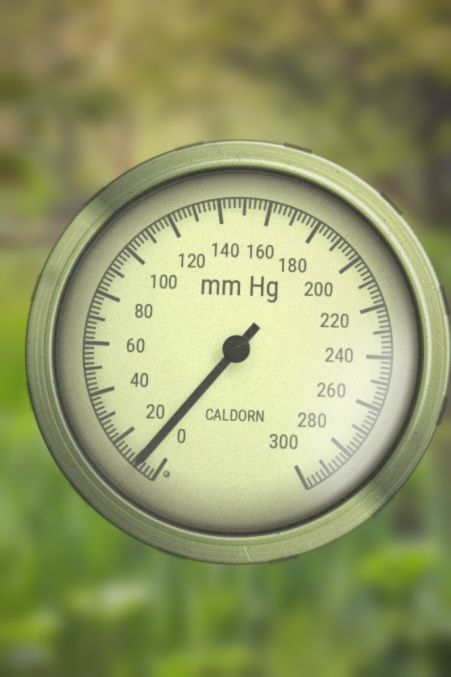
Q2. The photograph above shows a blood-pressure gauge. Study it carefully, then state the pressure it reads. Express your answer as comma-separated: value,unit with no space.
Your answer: 8,mmHg
